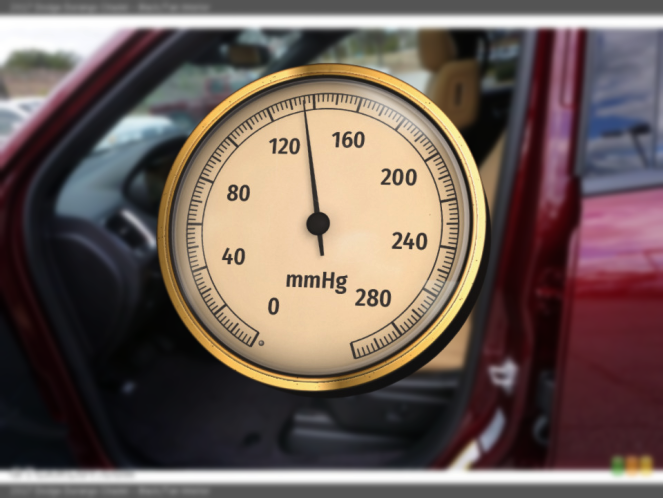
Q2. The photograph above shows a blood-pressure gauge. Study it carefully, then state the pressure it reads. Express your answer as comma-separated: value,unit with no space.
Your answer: 136,mmHg
